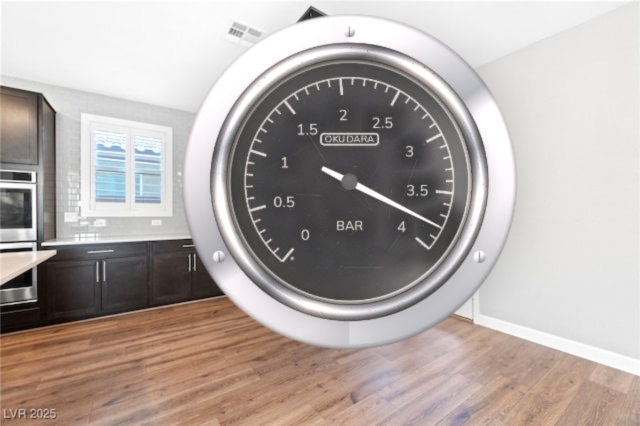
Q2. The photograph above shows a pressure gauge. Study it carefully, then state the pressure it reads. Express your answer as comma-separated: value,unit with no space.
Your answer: 3.8,bar
